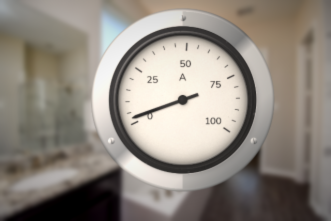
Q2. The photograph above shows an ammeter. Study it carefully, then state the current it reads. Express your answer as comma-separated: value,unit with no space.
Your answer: 2.5,A
